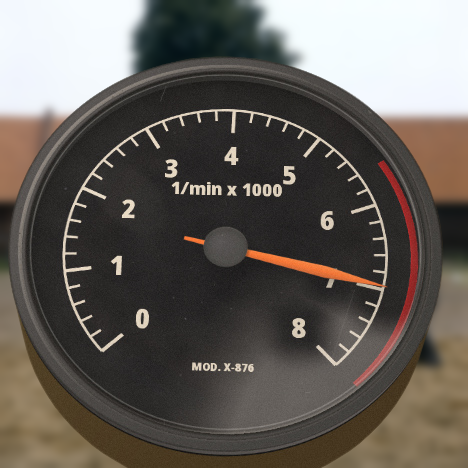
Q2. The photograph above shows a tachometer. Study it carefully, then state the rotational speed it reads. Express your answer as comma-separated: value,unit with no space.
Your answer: 7000,rpm
